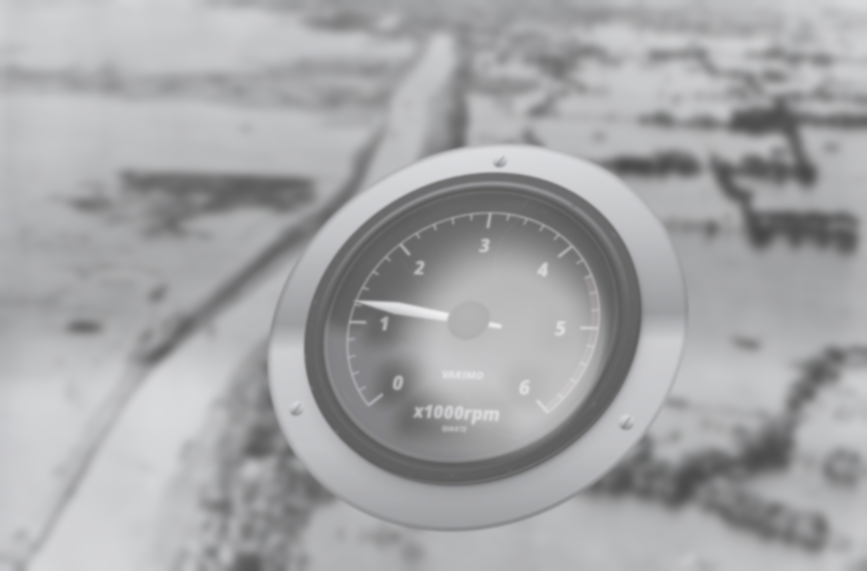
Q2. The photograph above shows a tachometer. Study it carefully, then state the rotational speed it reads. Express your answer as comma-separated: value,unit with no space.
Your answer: 1200,rpm
